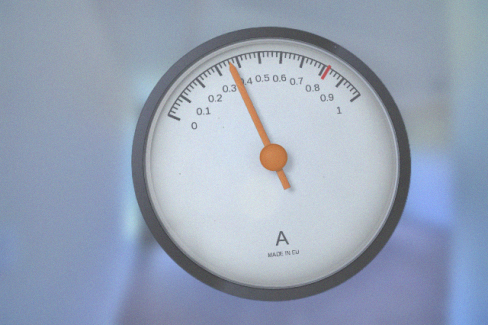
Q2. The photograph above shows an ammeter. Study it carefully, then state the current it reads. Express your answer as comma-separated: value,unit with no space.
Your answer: 0.36,A
